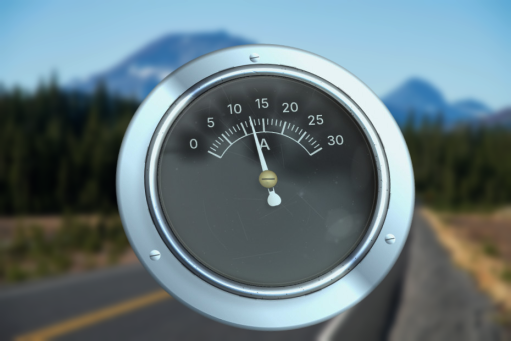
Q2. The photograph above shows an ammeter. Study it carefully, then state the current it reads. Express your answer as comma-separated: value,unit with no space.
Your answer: 12,A
